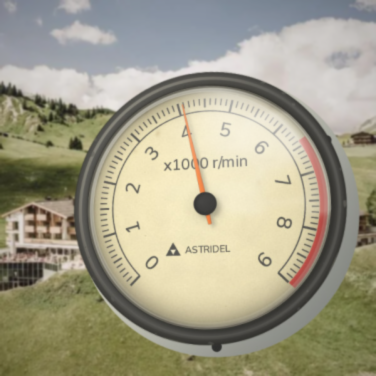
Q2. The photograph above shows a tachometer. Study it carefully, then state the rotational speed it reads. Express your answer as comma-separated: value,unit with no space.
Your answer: 4100,rpm
